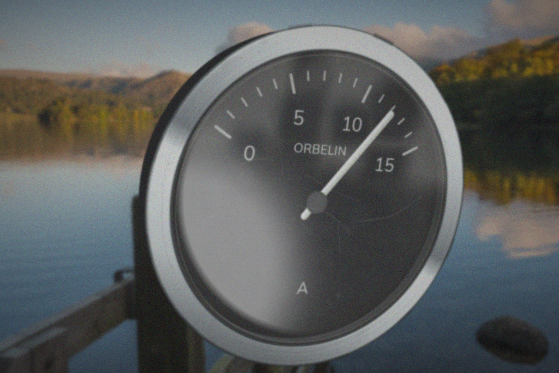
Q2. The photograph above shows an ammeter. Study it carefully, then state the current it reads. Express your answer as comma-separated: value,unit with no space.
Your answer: 12,A
